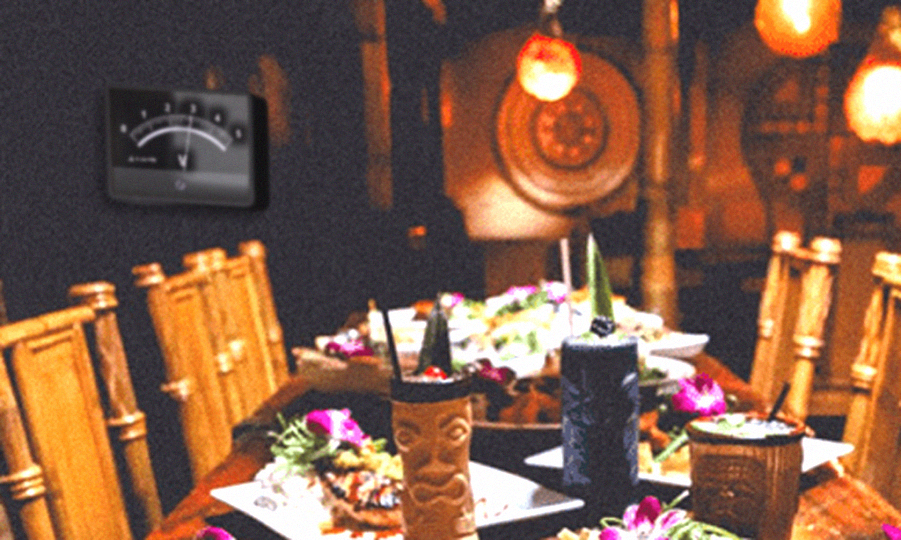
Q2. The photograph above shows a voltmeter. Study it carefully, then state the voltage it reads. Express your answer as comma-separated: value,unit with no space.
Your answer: 3,V
